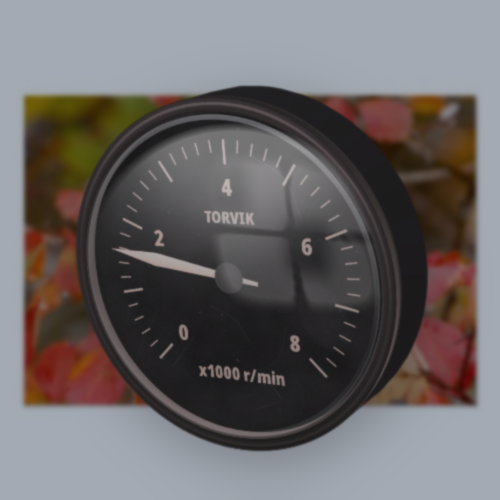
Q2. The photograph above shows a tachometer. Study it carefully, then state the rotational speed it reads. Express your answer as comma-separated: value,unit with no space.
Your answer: 1600,rpm
